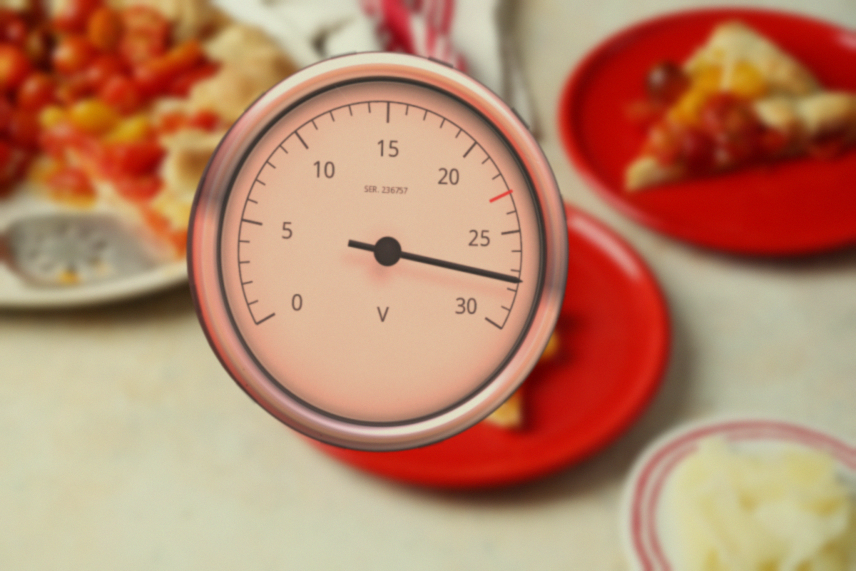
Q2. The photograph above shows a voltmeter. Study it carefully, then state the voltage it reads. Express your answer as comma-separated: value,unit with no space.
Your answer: 27.5,V
